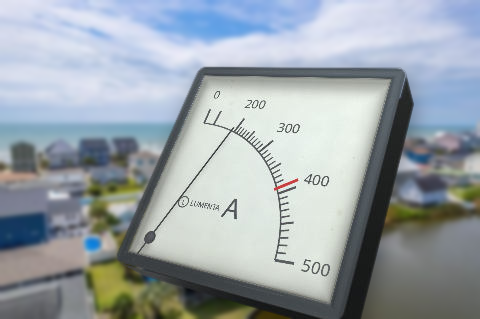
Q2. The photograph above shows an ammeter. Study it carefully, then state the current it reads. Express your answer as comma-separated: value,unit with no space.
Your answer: 200,A
